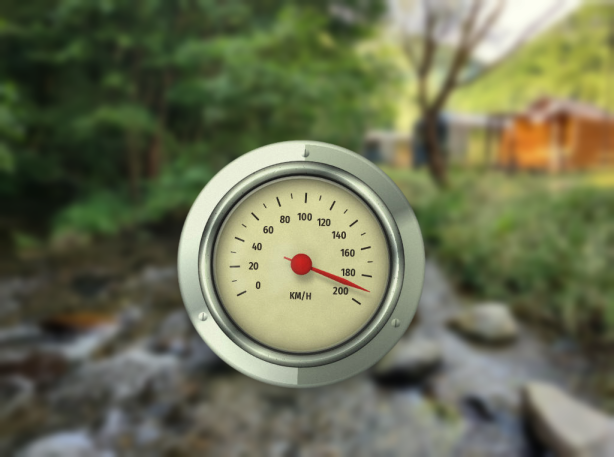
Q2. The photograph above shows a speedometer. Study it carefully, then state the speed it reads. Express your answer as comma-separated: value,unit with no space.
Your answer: 190,km/h
